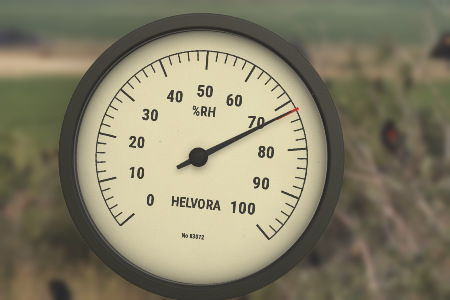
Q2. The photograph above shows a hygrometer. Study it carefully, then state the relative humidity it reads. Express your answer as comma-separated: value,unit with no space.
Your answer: 72,%
